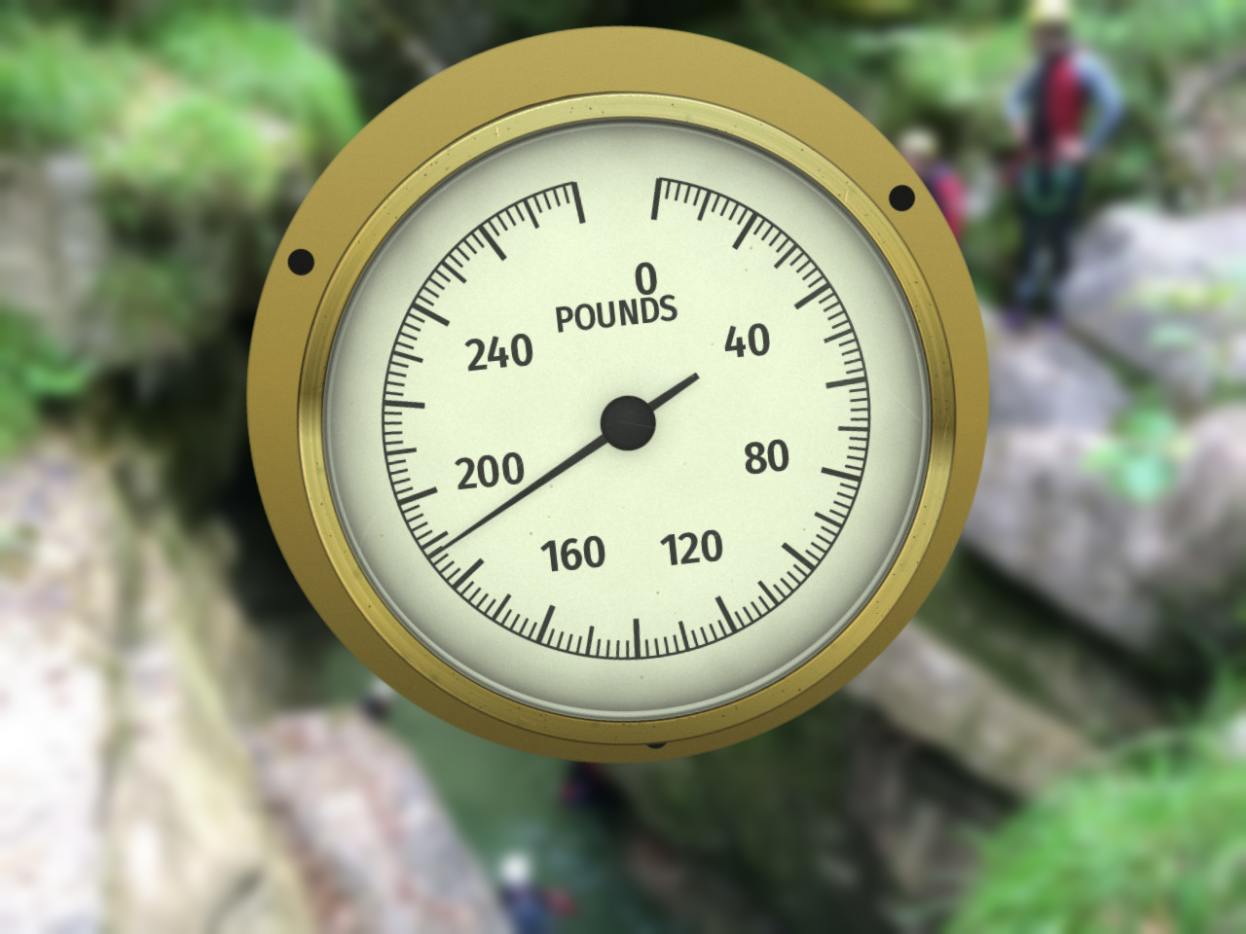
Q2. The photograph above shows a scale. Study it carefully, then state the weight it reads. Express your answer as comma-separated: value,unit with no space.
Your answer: 188,lb
